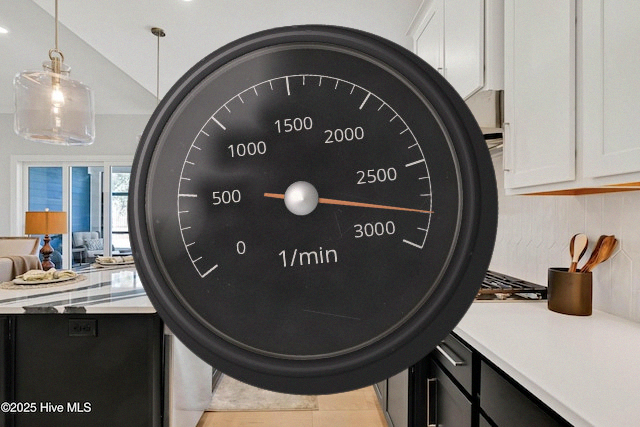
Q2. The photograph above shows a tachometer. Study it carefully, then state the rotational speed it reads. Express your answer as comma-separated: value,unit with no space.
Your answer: 2800,rpm
